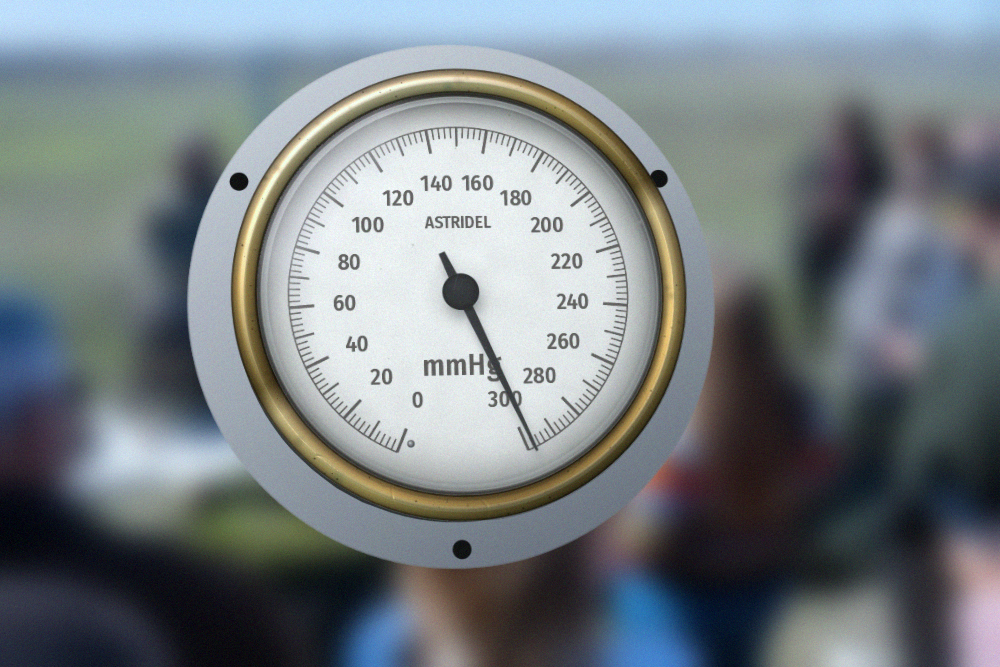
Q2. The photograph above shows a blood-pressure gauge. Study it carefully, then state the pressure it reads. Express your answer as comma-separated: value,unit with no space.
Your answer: 298,mmHg
